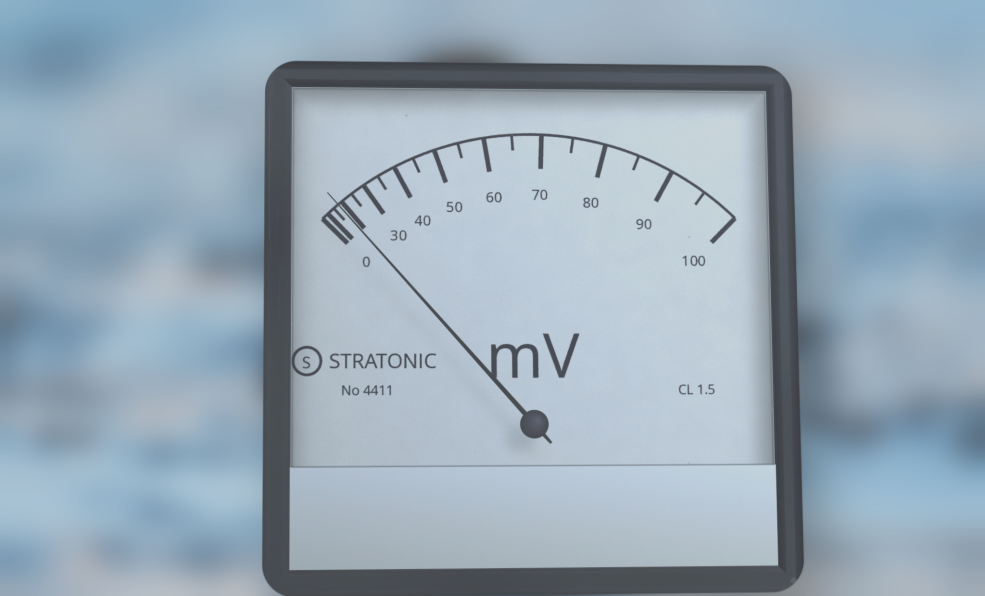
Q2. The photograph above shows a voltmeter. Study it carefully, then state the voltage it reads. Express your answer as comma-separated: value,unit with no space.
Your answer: 17.5,mV
